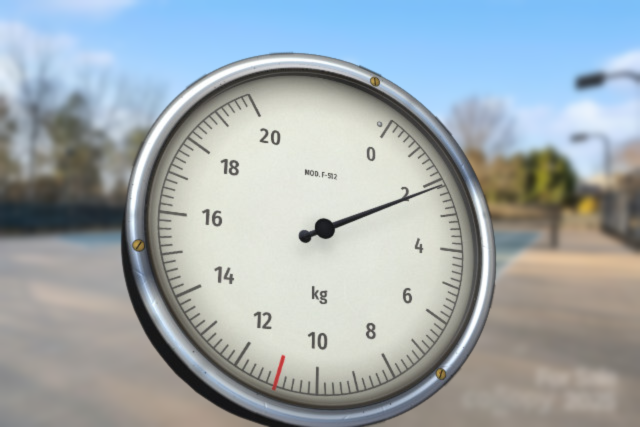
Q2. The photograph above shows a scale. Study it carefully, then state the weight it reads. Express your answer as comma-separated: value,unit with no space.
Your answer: 2.2,kg
